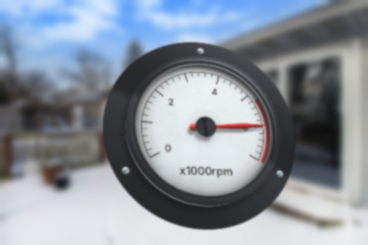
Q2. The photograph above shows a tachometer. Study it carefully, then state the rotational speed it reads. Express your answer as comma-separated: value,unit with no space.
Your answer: 6000,rpm
